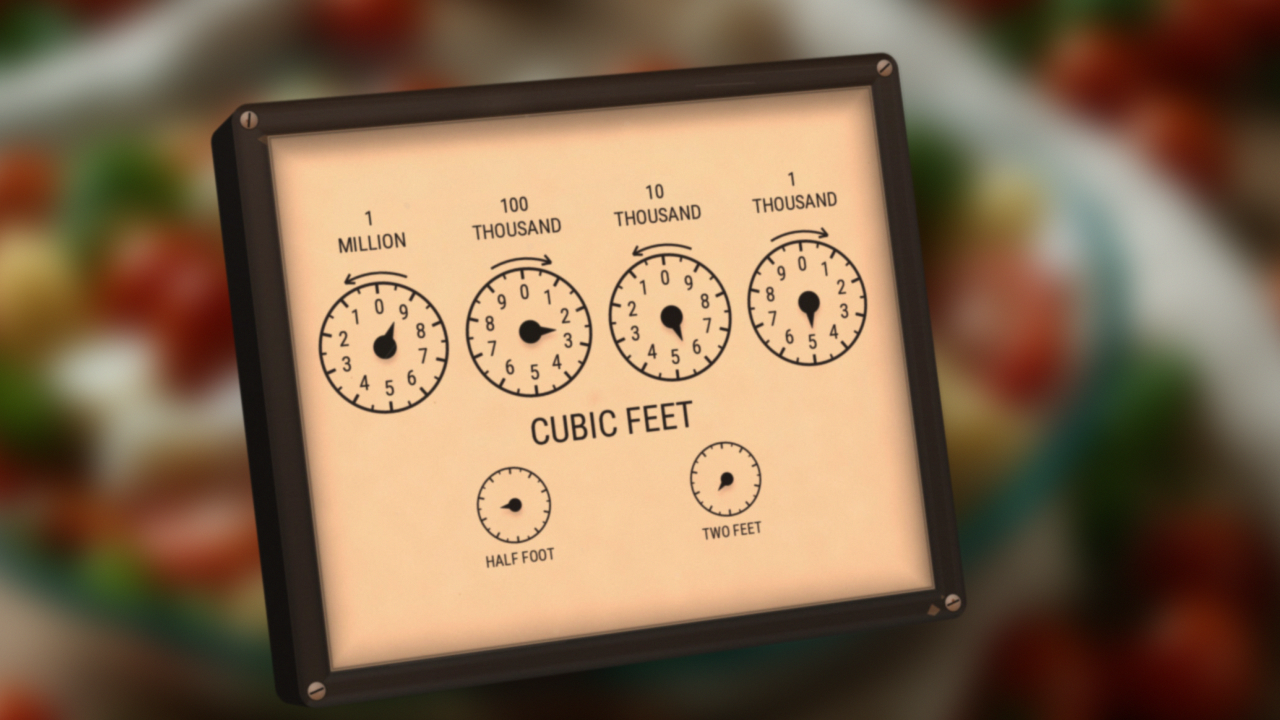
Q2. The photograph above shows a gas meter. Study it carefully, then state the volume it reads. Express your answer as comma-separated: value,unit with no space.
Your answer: 925500,ft³
